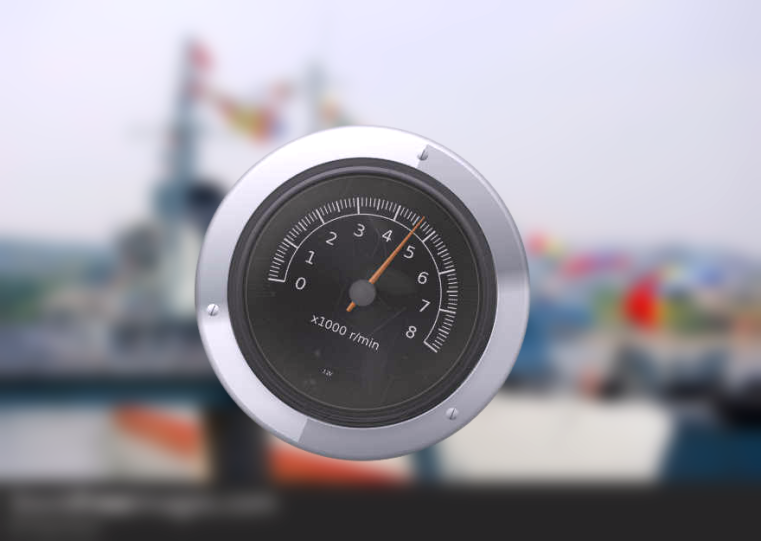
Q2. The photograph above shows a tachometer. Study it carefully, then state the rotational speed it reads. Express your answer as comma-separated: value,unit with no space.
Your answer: 4600,rpm
